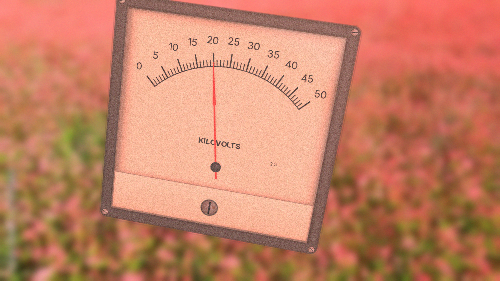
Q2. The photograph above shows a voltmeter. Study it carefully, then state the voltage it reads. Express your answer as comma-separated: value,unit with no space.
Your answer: 20,kV
